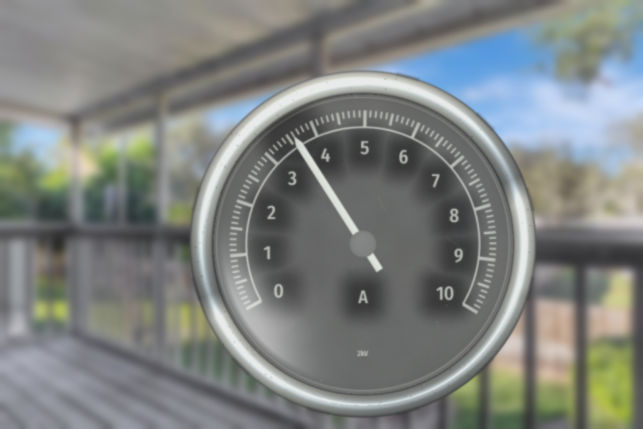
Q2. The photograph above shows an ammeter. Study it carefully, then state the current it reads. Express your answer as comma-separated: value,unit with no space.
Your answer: 3.6,A
